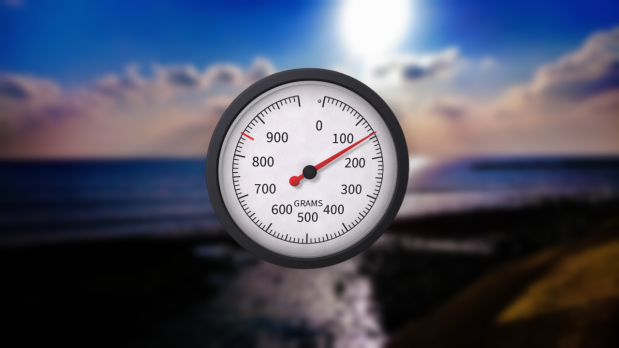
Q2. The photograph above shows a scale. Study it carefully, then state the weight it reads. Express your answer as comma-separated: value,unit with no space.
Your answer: 140,g
